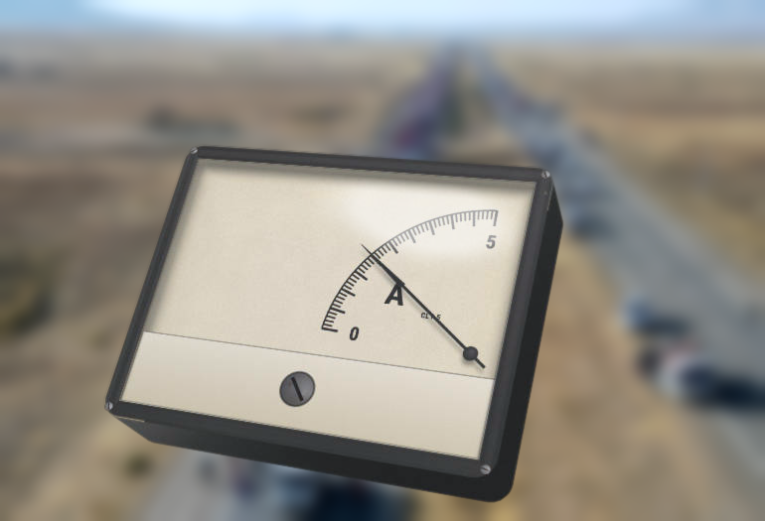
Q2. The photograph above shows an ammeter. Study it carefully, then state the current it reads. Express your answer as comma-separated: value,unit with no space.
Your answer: 2,A
